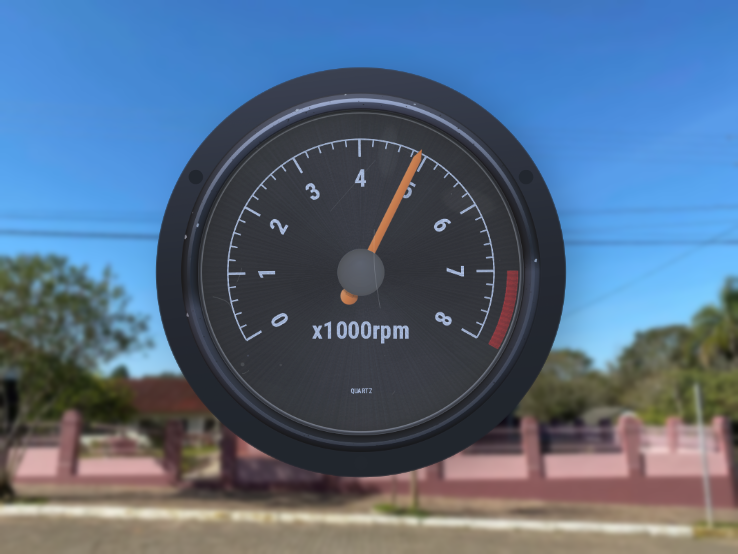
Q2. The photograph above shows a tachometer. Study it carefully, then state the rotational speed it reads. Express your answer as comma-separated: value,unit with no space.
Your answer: 4900,rpm
